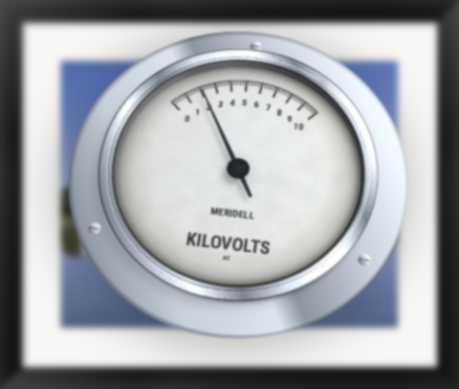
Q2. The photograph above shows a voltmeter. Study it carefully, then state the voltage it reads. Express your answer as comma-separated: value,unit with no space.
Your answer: 2,kV
